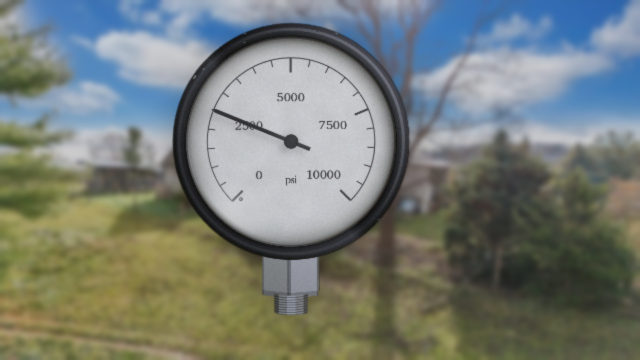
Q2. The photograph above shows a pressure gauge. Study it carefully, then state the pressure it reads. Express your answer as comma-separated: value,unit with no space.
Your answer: 2500,psi
